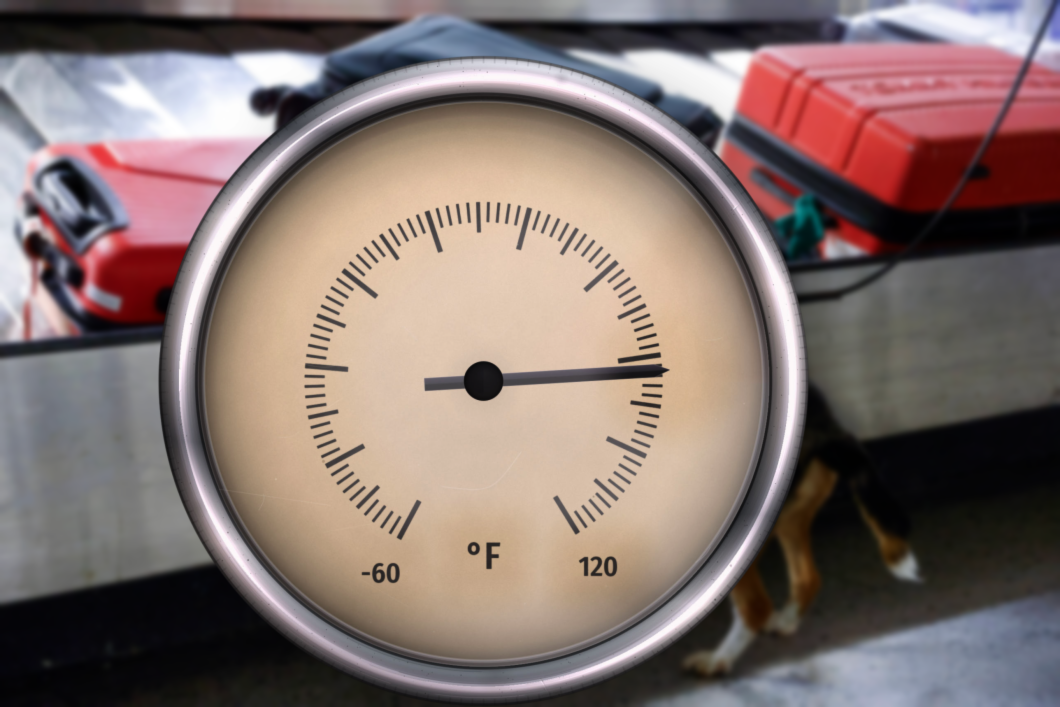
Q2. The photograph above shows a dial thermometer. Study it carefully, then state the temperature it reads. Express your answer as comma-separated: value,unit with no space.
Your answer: 83,°F
